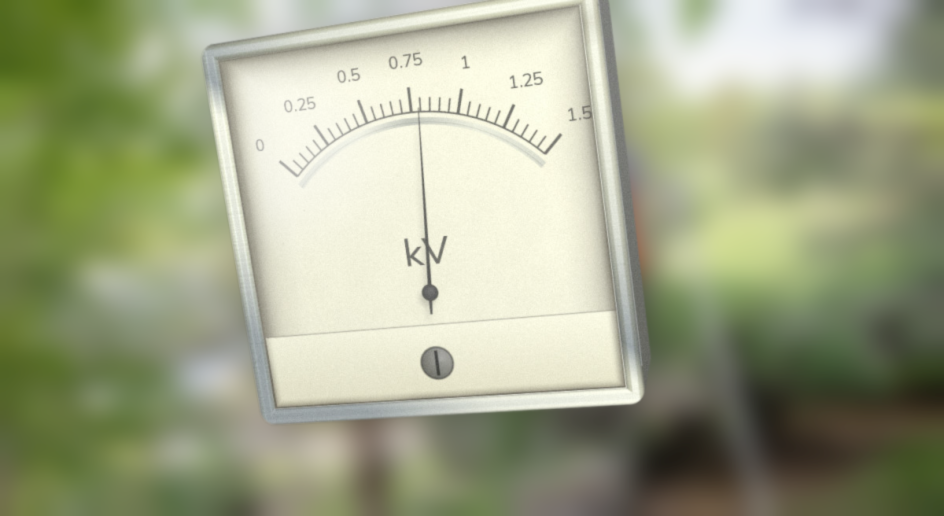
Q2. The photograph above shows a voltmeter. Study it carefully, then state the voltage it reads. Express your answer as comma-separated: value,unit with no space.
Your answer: 0.8,kV
